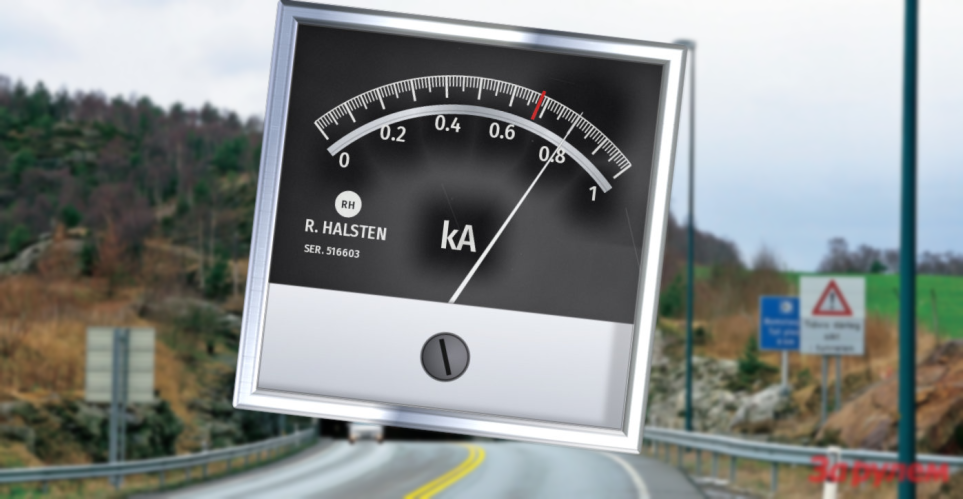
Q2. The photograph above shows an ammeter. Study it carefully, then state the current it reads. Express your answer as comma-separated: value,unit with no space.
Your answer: 0.8,kA
